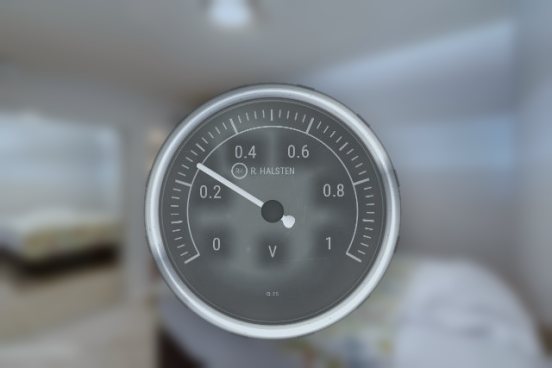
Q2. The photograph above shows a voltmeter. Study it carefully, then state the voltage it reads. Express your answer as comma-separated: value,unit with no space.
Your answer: 0.26,V
